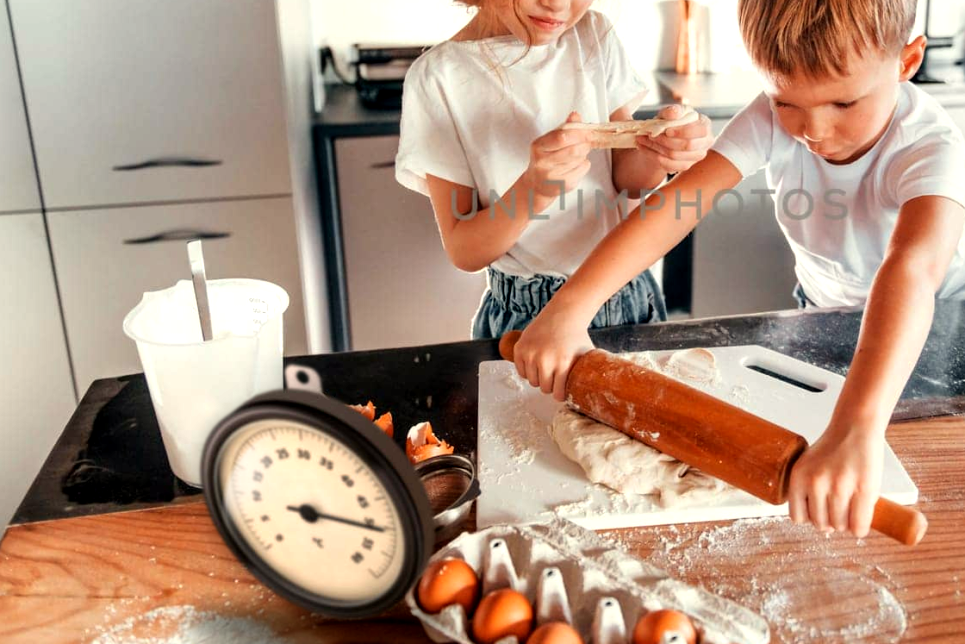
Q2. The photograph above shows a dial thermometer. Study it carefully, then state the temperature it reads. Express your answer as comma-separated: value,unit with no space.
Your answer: 50,°C
